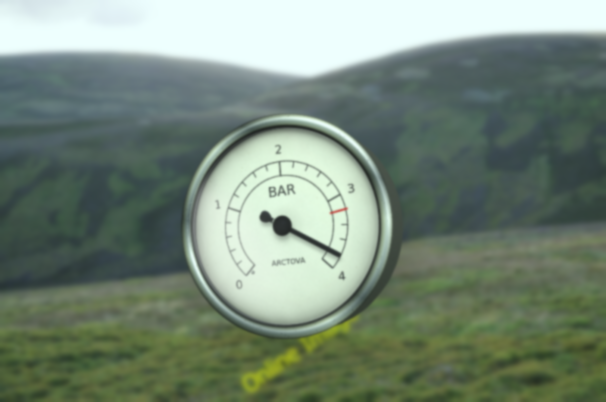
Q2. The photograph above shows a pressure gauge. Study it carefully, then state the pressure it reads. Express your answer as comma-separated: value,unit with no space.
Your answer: 3.8,bar
